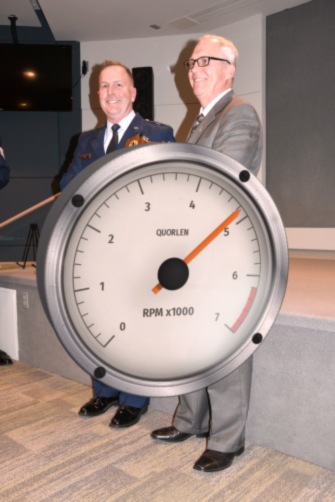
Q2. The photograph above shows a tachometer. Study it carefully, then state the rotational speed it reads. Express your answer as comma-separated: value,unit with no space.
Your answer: 4800,rpm
